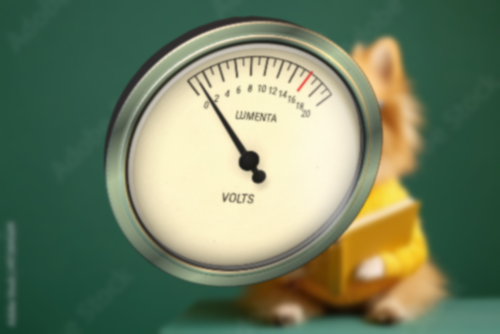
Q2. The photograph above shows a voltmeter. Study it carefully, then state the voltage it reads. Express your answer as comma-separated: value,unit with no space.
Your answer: 1,V
